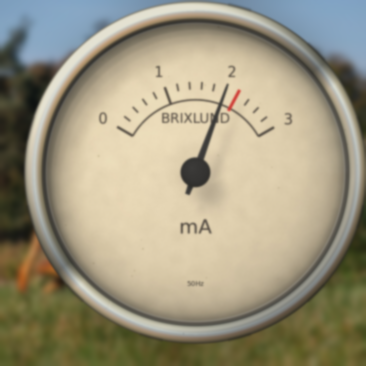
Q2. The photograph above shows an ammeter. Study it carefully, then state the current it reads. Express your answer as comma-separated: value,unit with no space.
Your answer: 2,mA
